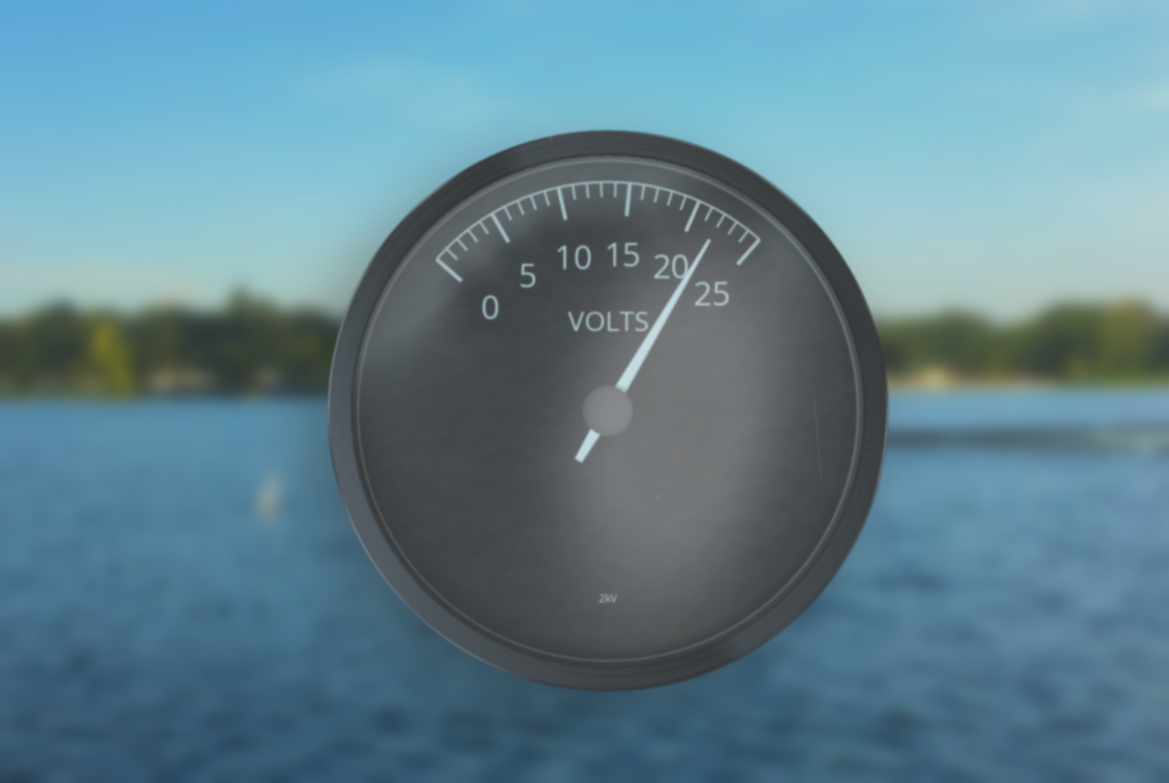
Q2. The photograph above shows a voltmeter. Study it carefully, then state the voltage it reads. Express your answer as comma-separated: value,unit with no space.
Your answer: 22,V
